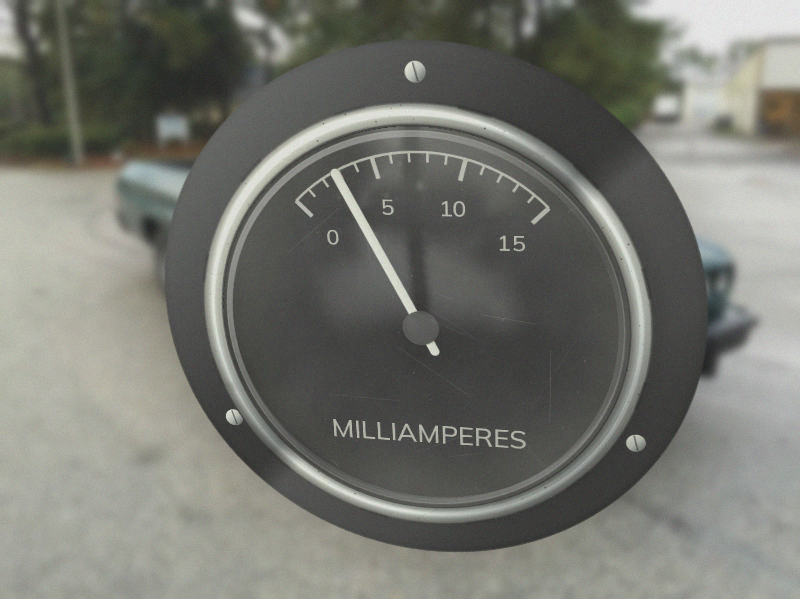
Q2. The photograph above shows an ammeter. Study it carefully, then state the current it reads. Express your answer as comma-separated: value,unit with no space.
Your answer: 3,mA
